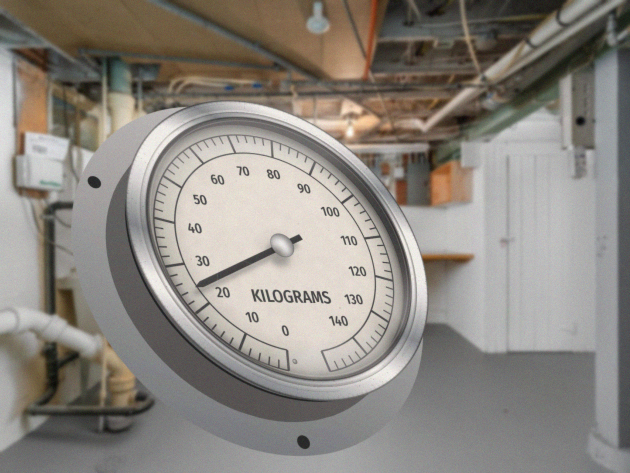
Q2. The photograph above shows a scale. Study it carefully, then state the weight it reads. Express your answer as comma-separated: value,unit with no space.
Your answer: 24,kg
